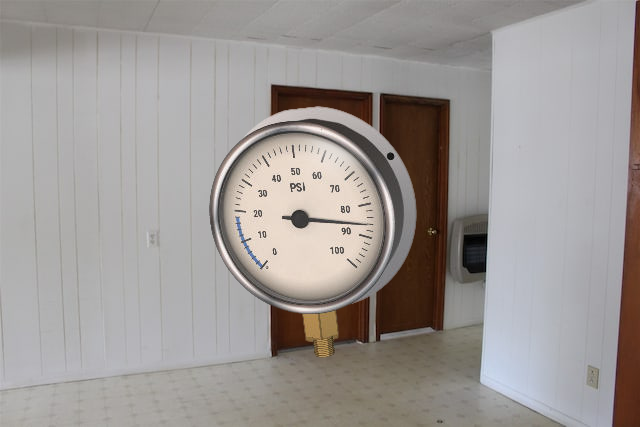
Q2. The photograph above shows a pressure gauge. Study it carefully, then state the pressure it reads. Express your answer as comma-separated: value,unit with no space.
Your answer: 86,psi
